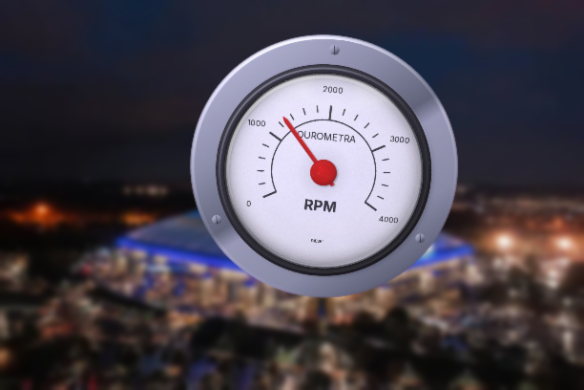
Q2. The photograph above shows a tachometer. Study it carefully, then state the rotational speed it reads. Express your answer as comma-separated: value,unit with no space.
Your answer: 1300,rpm
